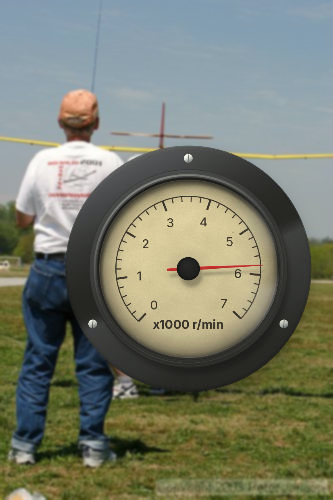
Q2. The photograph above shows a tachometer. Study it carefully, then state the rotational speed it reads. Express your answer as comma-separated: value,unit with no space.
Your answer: 5800,rpm
